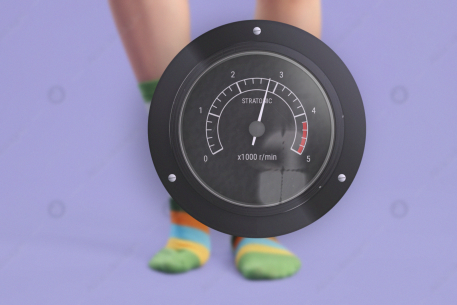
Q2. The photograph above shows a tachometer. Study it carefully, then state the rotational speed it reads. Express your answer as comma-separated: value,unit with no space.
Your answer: 2800,rpm
